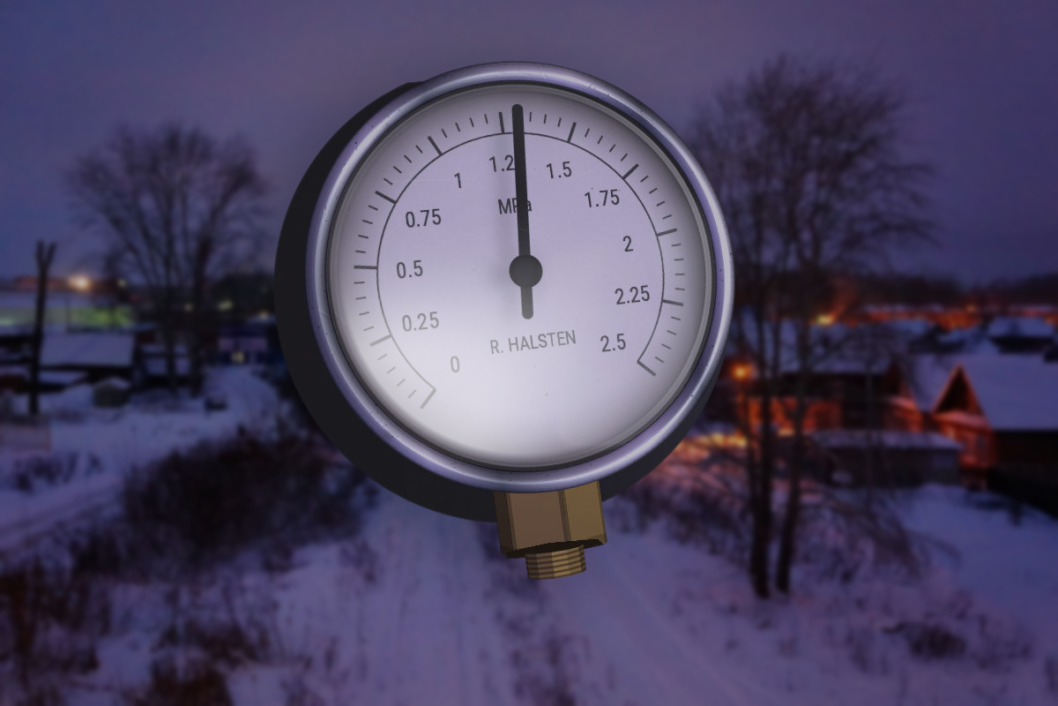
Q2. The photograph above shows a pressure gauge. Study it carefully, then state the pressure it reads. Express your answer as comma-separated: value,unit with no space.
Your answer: 1.3,MPa
